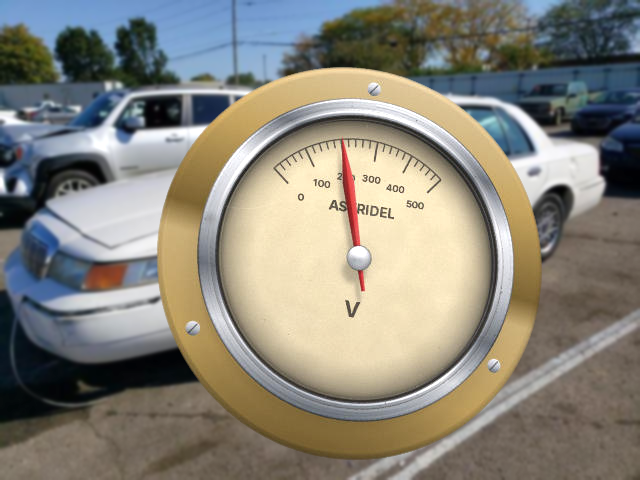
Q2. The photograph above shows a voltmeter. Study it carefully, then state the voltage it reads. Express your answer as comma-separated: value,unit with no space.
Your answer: 200,V
